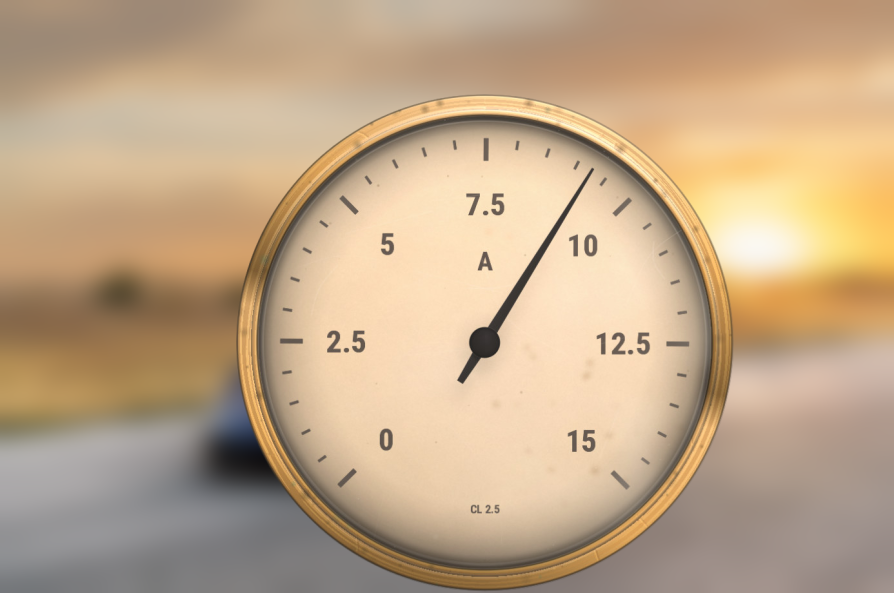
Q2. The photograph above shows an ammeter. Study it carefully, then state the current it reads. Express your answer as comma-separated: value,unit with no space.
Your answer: 9.25,A
